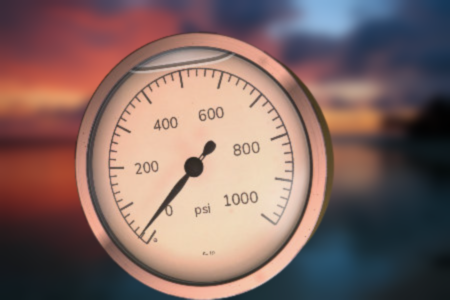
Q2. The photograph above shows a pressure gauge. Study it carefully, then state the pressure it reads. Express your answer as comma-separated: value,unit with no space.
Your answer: 20,psi
